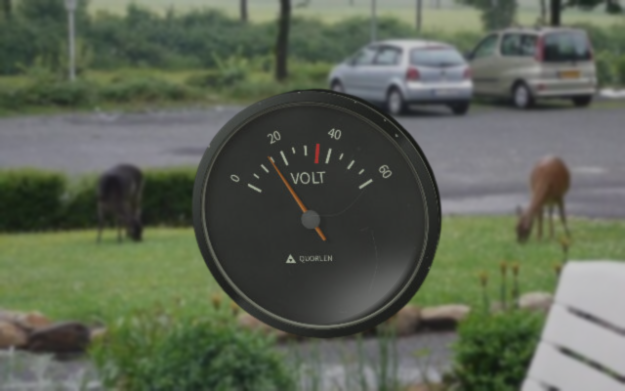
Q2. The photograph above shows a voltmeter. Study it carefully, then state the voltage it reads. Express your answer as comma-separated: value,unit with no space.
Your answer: 15,V
